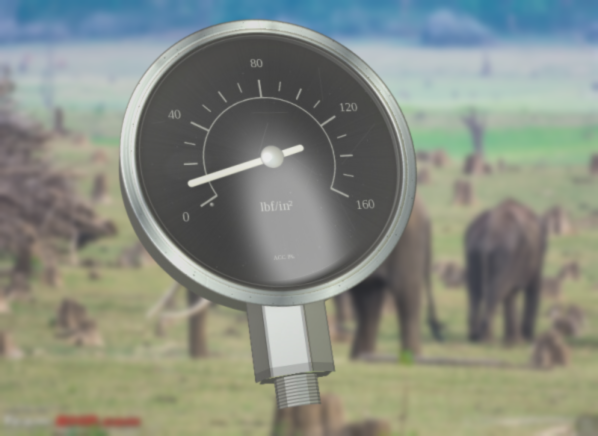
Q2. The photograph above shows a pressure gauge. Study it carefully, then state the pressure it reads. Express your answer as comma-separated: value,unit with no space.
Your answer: 10,psi
